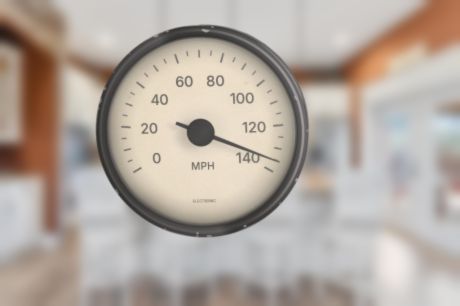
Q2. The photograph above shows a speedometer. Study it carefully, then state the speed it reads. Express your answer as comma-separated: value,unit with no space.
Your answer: 135,mph
